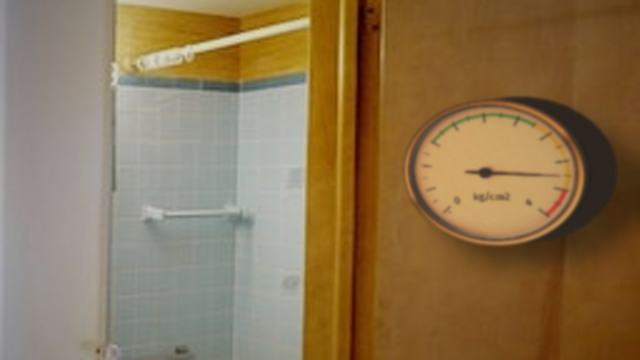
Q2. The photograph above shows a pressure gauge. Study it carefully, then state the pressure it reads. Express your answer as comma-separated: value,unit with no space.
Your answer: 3.4,kg/cm²
